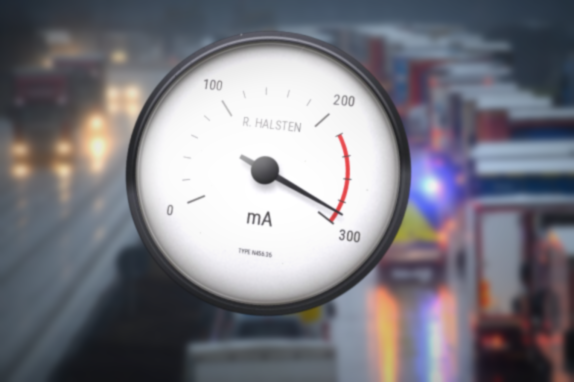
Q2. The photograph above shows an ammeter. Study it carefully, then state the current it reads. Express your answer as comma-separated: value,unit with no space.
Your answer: 290,mA
